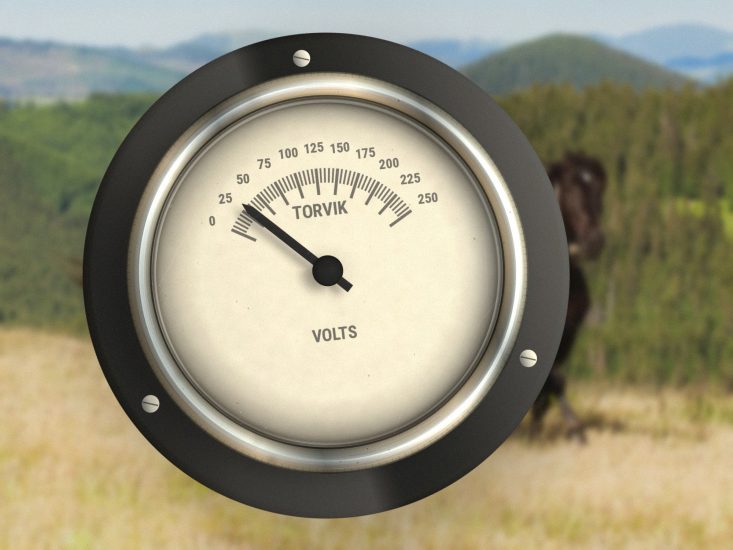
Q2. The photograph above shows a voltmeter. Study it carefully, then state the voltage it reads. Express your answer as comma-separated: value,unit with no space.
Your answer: 30,V
